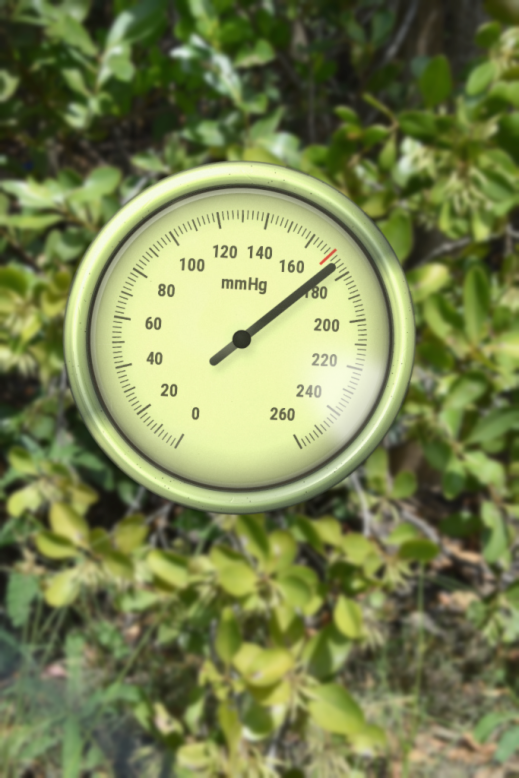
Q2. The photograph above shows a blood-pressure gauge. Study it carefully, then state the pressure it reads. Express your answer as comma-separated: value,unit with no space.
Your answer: 174,mmHg
